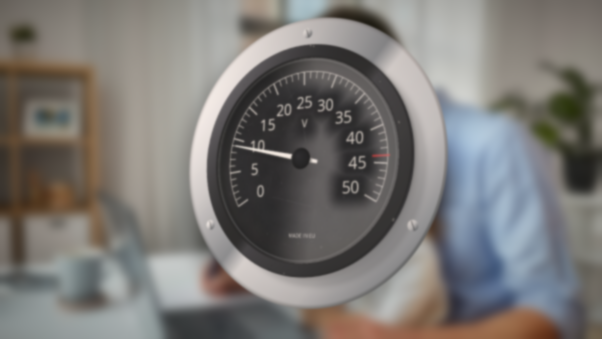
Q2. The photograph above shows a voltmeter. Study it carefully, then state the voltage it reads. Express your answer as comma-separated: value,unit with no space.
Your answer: 9,V
